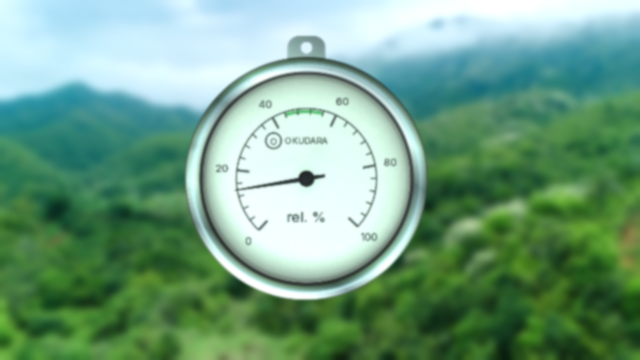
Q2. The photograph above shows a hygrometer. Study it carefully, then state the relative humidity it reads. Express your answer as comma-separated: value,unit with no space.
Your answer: 14,%
